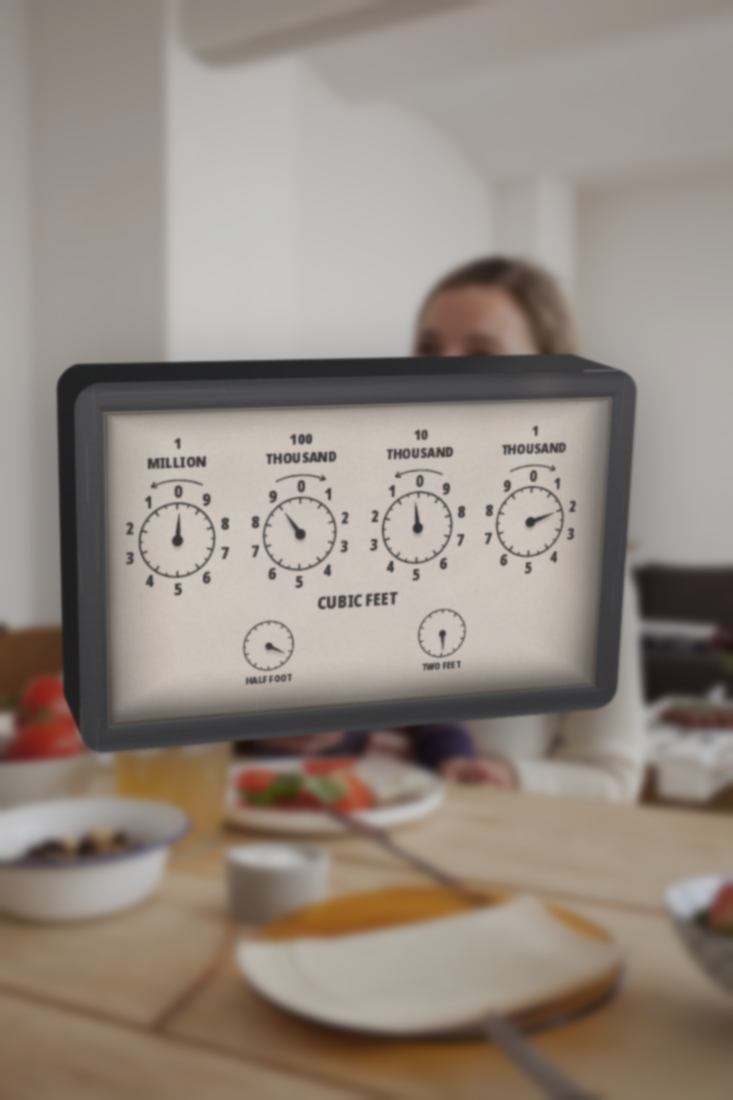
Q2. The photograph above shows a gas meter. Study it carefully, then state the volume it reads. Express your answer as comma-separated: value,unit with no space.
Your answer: 990200,ft³
